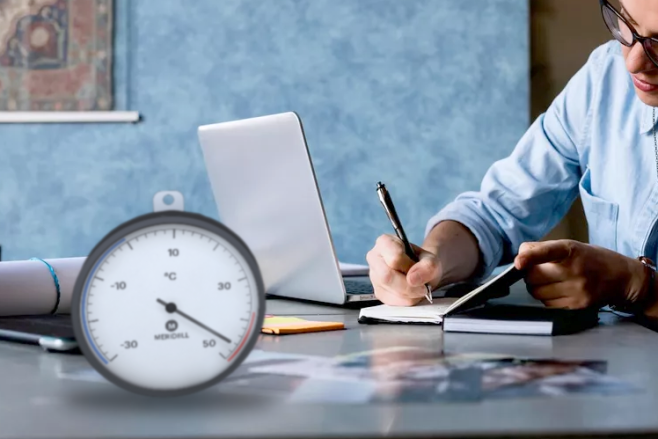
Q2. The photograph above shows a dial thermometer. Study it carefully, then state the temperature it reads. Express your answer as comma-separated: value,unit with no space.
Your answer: 46,°C
